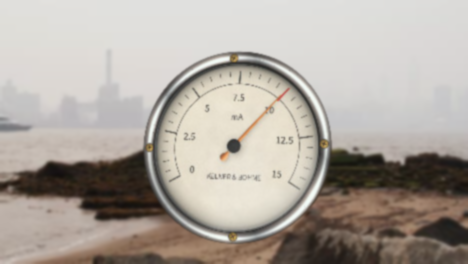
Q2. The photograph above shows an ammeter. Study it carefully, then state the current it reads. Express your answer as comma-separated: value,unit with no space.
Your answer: 10,mA
